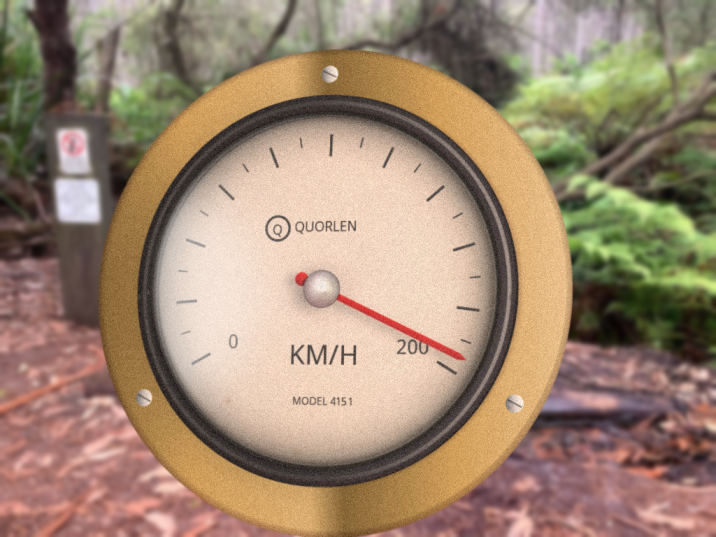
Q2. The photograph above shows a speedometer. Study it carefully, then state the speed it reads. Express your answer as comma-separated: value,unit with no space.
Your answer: 195,km/h
